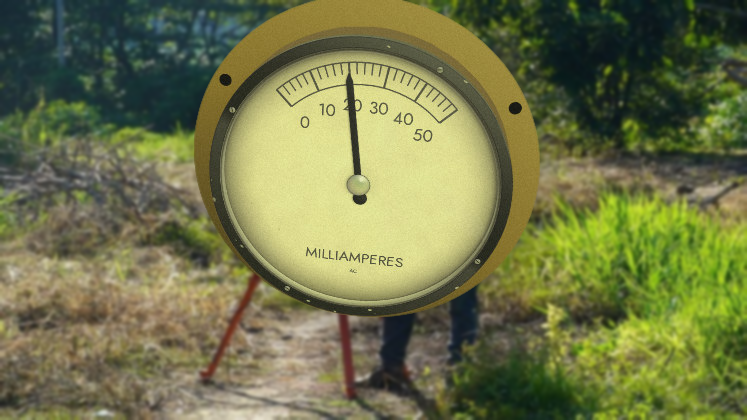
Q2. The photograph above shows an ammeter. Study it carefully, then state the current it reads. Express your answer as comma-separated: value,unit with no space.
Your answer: 20,mA
